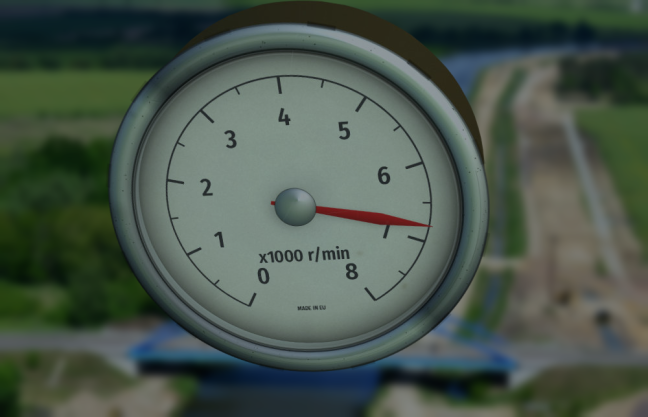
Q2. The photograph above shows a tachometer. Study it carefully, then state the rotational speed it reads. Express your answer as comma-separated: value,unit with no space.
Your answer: 6750,rpm
